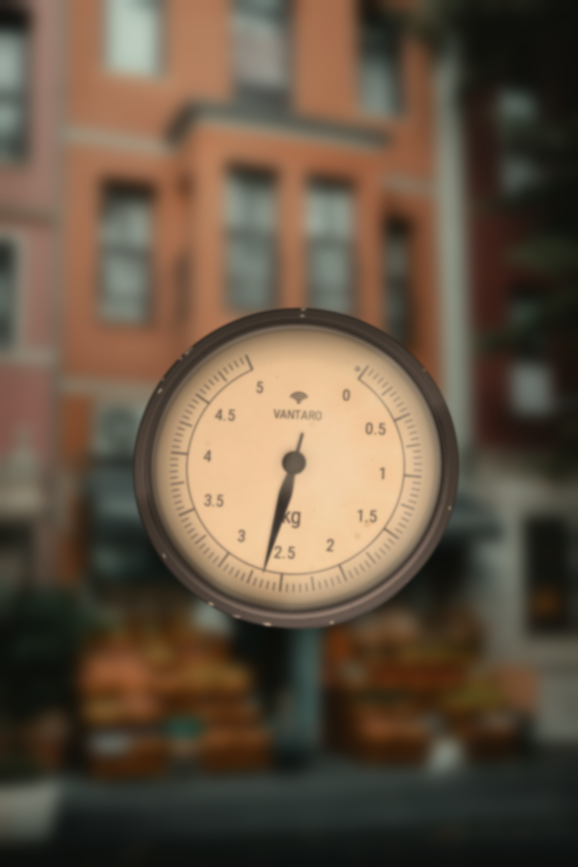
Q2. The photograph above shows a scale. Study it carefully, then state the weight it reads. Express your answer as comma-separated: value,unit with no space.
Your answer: 2.65,kg
